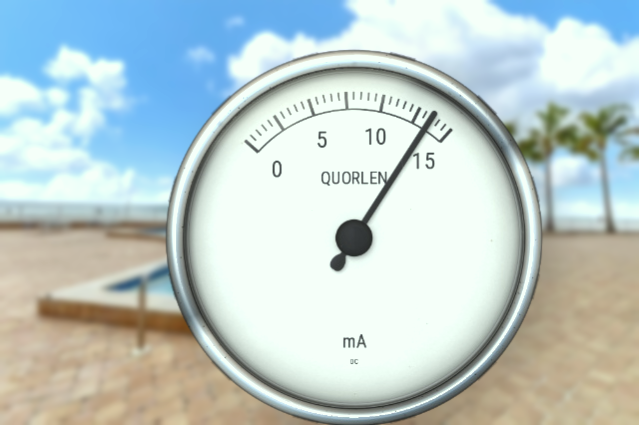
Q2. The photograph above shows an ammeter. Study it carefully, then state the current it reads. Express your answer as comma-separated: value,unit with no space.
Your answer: 13.5,mA
